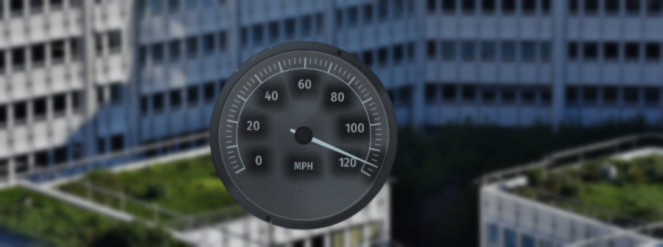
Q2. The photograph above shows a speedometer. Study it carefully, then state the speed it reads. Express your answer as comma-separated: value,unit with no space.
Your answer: 116,mph
